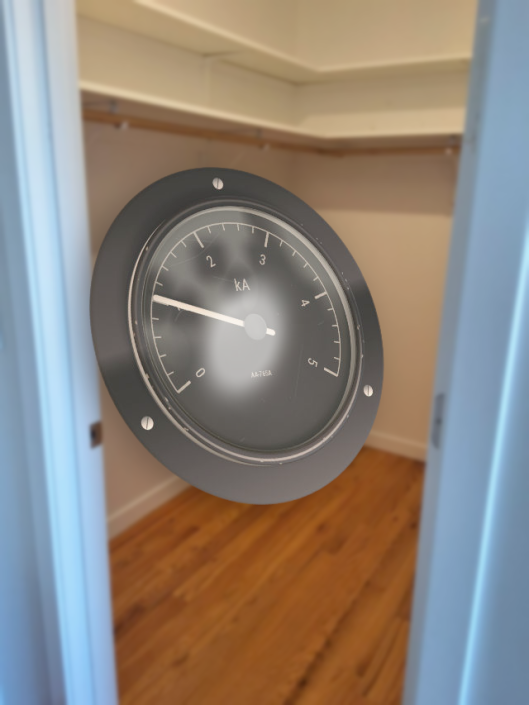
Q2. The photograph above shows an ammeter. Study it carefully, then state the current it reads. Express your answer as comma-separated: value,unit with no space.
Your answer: 1,kA
